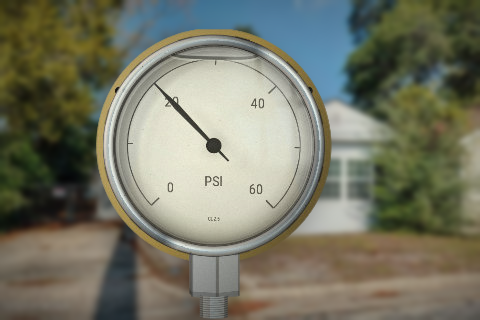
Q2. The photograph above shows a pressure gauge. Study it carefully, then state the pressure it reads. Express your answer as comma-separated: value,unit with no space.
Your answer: 20,psi
